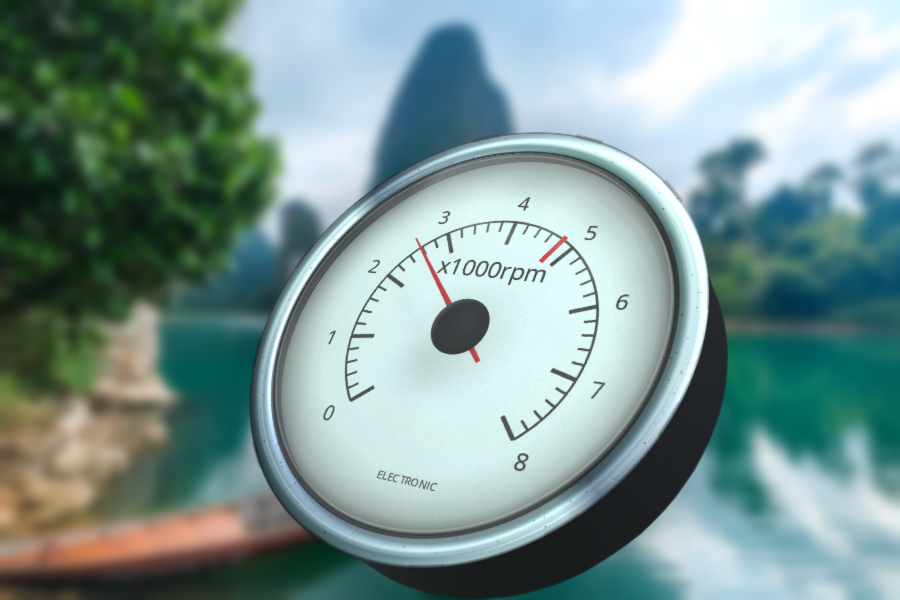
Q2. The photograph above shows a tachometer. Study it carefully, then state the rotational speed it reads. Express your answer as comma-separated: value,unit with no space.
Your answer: 2600,rpm
